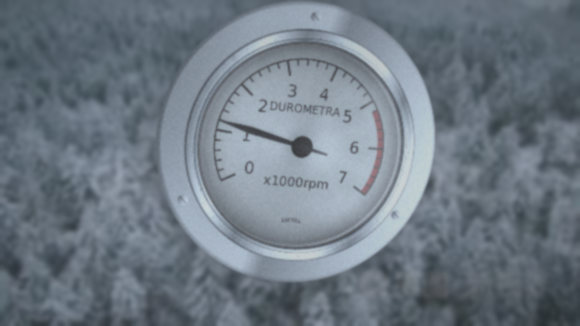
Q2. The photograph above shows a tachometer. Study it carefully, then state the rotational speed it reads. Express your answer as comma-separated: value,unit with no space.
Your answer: 1200,rpm
